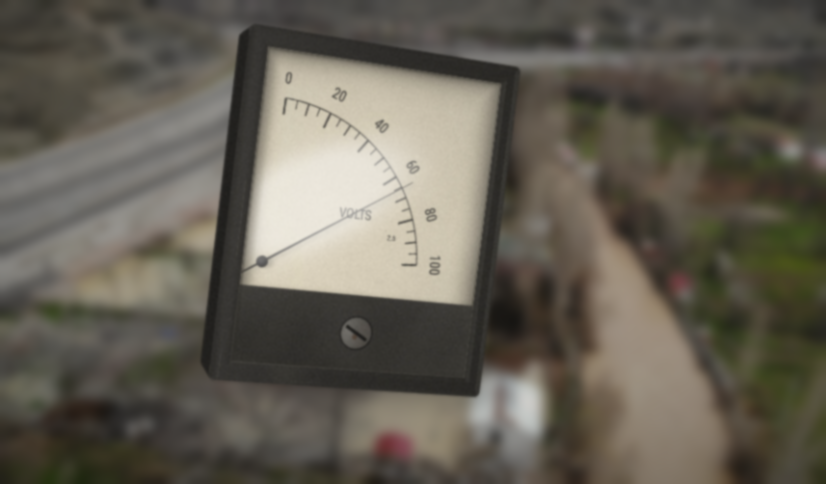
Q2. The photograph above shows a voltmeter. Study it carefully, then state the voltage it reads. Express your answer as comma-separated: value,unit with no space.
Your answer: 65,V
